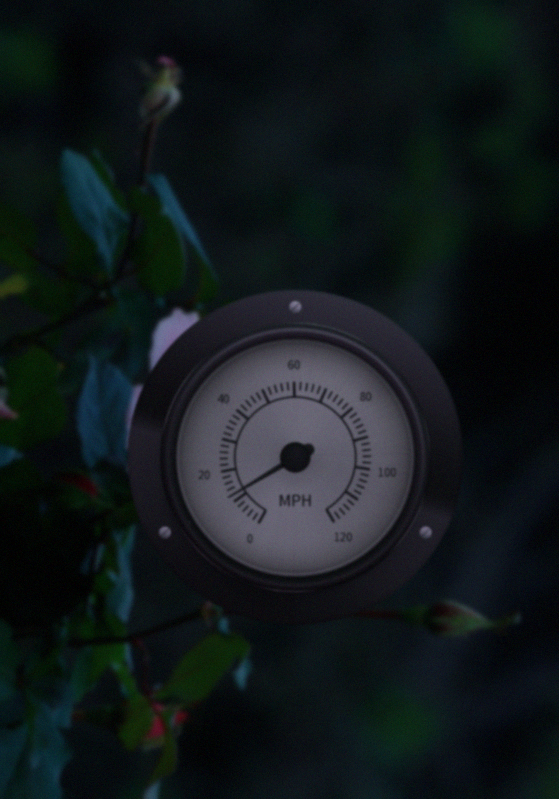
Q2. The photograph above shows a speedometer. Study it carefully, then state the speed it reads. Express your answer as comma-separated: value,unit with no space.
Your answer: 12,mph
